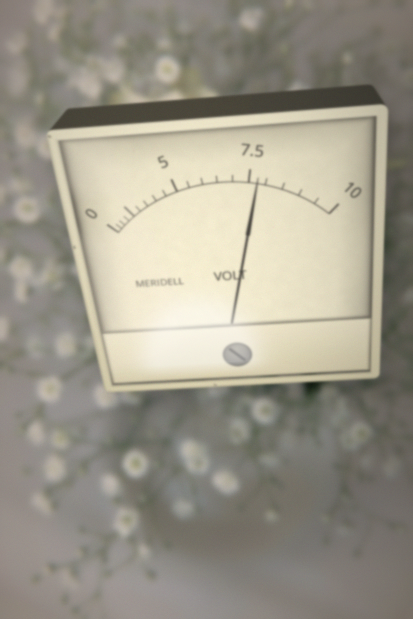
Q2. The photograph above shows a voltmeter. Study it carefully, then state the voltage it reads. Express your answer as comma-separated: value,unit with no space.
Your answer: 7.75,V
